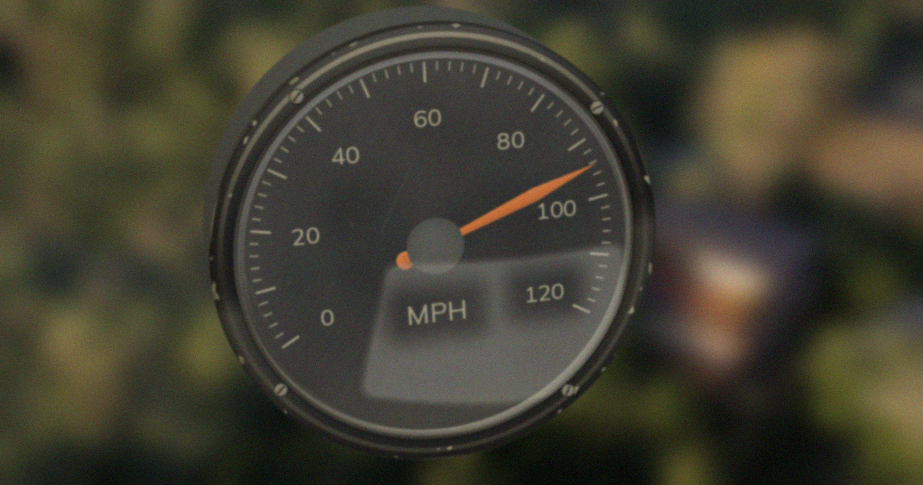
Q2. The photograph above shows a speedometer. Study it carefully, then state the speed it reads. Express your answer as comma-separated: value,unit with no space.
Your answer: 94,mph
